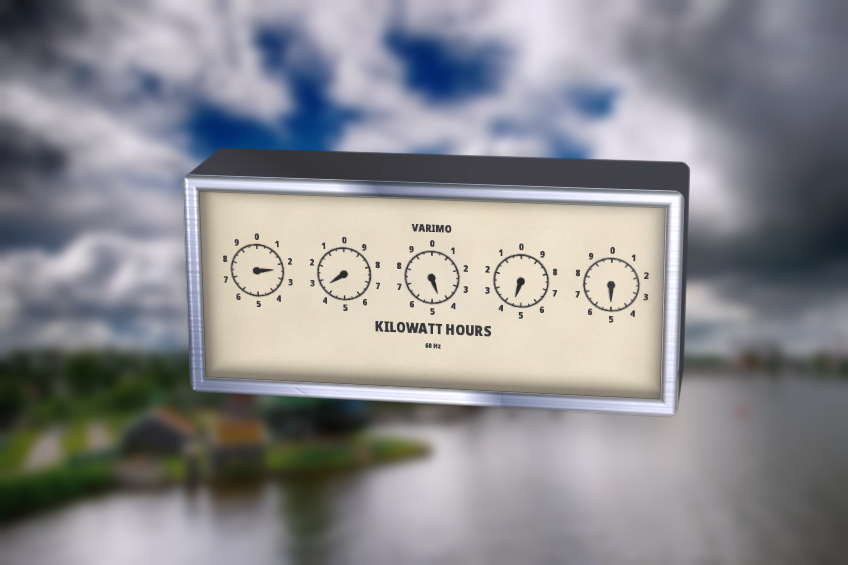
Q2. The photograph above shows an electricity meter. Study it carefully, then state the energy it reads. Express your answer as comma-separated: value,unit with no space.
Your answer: 23445,kWh
